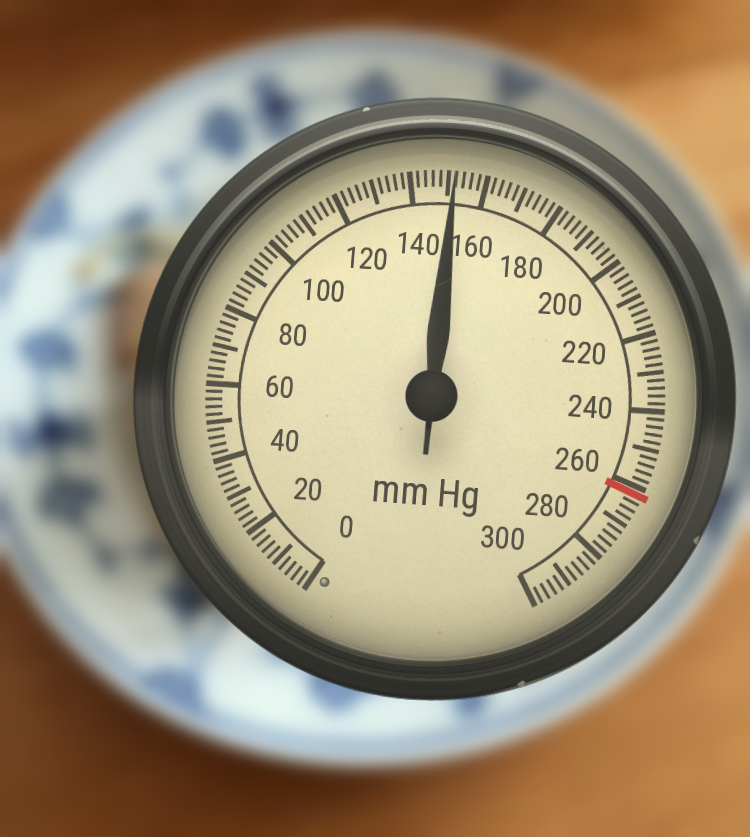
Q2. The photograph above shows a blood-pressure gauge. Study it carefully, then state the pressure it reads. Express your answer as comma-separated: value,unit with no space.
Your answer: 152,mmHg
